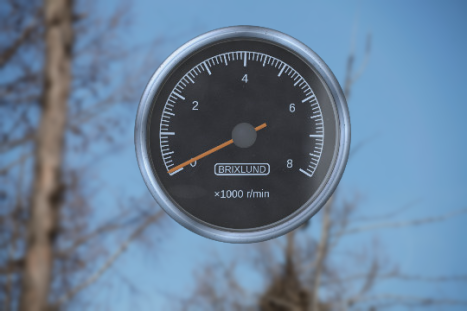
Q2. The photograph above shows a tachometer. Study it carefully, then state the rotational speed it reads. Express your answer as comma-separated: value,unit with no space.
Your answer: 100,rpm
